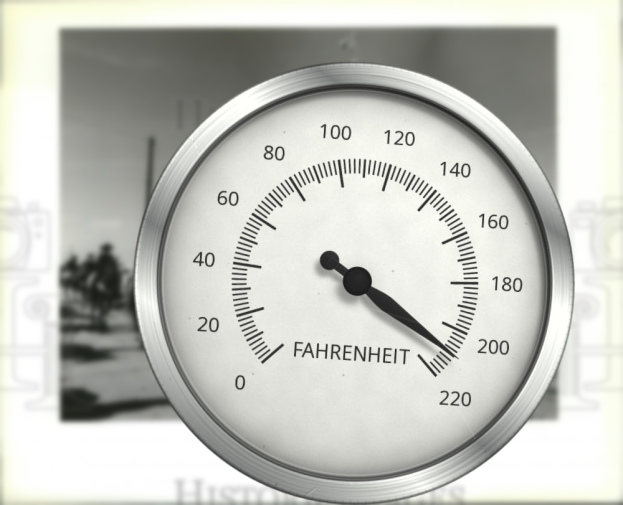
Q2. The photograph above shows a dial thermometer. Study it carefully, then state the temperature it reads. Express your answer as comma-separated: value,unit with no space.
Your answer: 210,°F
